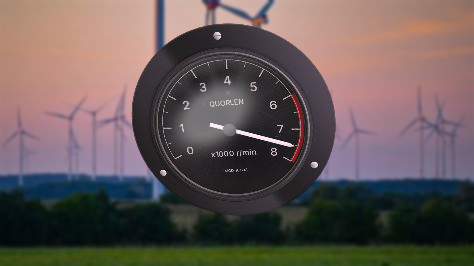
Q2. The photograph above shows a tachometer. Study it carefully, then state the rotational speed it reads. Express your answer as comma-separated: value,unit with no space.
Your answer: 7500,rpm
